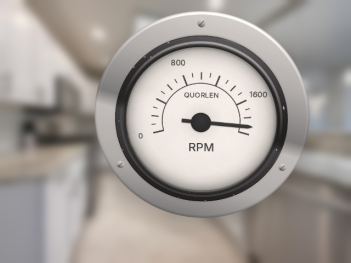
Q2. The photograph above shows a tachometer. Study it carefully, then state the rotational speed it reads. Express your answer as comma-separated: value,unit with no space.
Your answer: 1900,rpm
